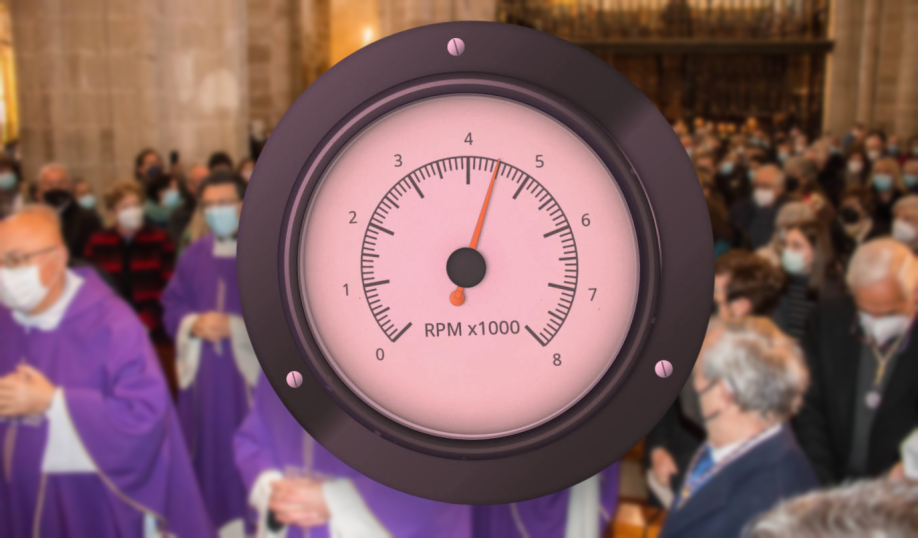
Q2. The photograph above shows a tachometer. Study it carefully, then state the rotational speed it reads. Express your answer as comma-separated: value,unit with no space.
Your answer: 4500,rpm
